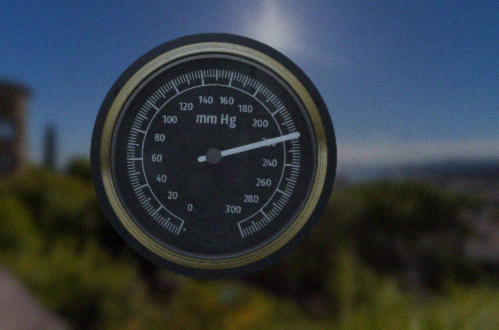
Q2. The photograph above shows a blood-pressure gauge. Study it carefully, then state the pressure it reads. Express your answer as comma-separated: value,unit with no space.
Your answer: 220,mmHg
